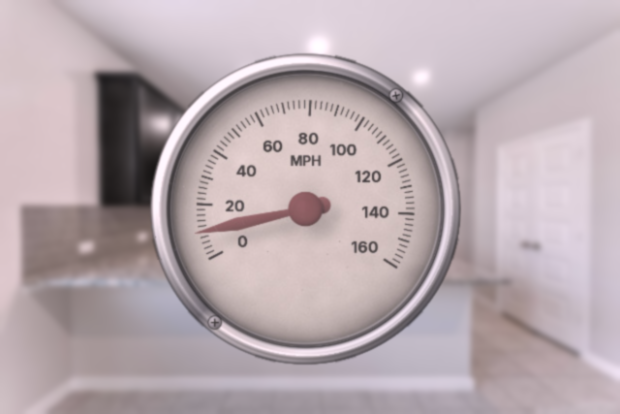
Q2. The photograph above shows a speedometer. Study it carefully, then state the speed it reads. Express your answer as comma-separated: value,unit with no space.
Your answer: 10,mph
